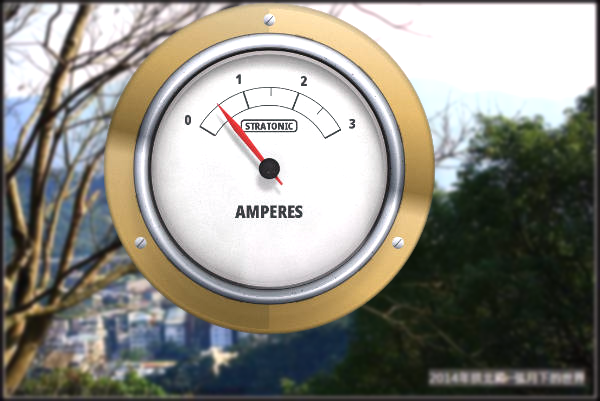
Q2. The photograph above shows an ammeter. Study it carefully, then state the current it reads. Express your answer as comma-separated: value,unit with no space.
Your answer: 0.5,A
